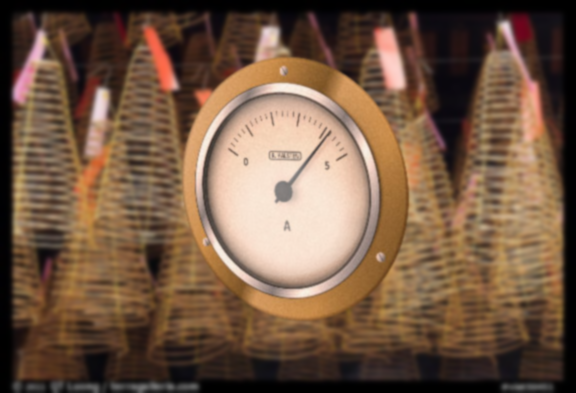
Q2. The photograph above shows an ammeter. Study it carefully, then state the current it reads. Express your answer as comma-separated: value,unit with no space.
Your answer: 4.2,A
